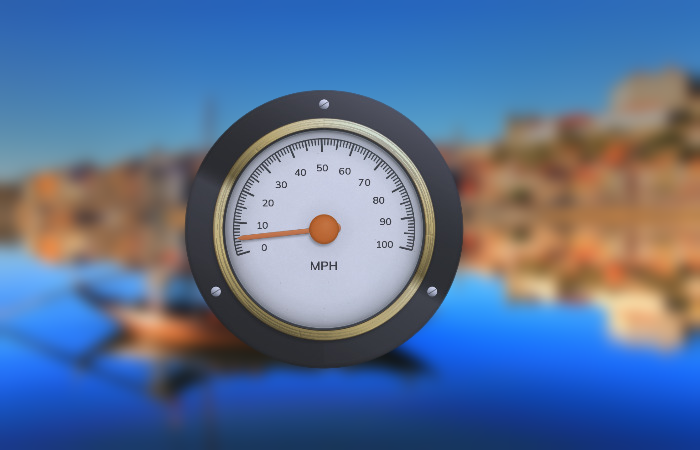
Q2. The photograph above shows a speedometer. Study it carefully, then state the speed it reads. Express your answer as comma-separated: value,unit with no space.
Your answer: 5,mph
